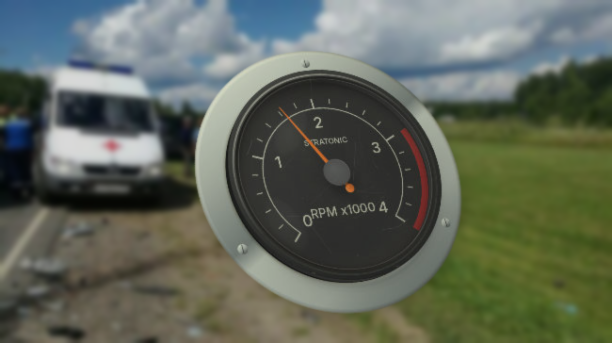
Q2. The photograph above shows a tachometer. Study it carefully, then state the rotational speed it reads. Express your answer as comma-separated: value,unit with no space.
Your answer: 1600,rpm
